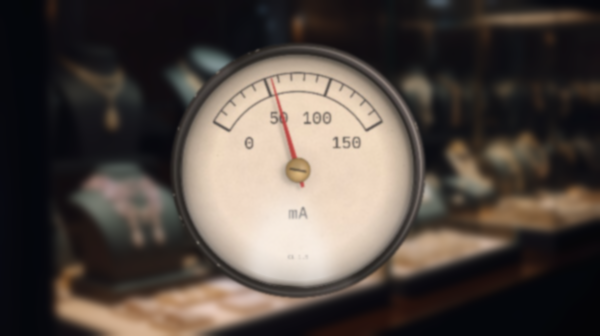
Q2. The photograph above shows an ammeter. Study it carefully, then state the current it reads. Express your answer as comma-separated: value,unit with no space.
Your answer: 55,mA
